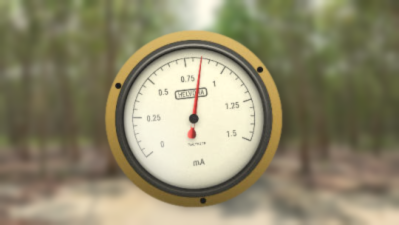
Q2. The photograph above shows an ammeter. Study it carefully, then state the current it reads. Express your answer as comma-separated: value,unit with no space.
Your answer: 0.85,mA
